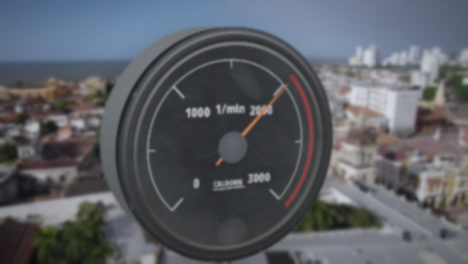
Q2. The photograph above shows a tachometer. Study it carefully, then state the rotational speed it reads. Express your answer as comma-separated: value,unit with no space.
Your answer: 2000,rpm
